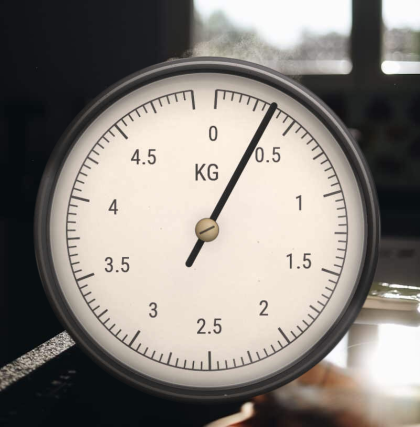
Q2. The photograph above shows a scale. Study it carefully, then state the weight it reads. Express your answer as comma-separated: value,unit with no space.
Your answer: 0.35,kg
